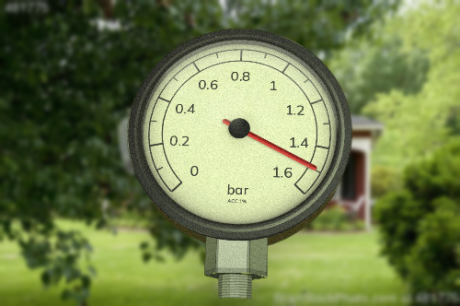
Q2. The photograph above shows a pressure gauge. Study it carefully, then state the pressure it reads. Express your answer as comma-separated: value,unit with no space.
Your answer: 1.5,bar
